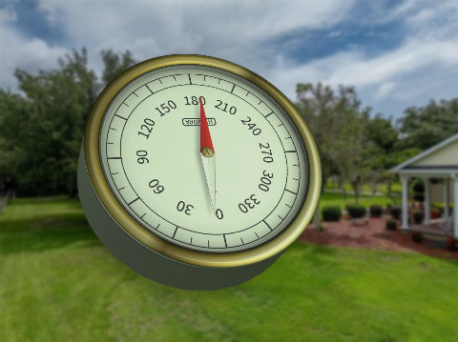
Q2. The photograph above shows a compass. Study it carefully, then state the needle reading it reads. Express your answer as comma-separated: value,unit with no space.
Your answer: 185,°
